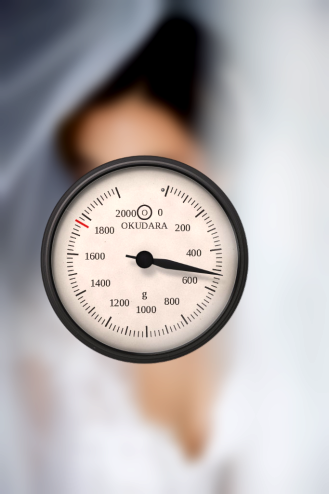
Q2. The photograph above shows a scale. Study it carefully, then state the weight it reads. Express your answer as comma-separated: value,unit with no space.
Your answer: 520,g
